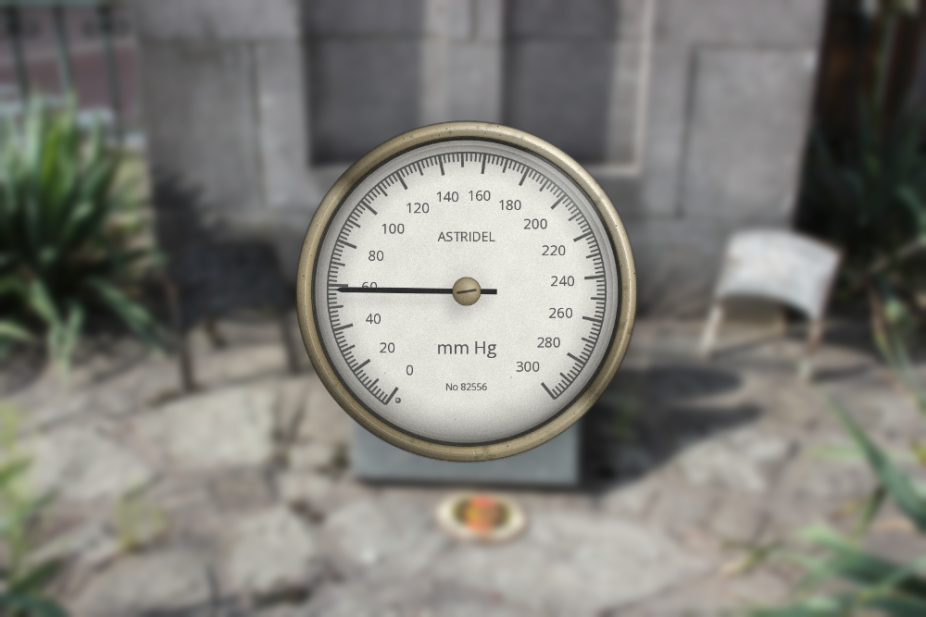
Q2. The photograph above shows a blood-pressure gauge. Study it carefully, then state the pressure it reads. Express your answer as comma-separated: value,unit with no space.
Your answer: 58,mmHg
